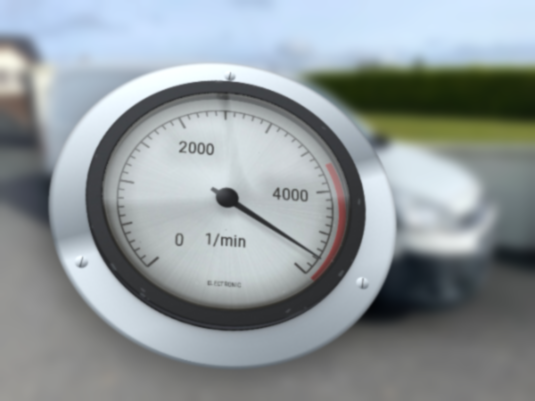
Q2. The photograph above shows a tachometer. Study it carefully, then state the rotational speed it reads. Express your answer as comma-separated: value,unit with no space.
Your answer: 4800,rpm
